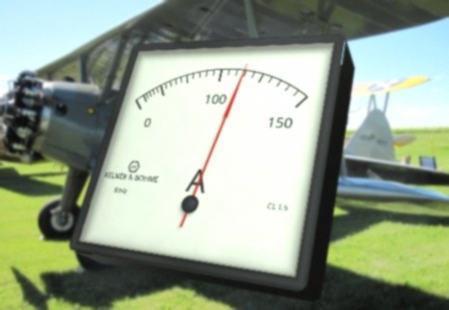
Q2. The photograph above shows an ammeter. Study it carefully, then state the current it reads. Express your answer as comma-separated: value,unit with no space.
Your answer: 115,A
